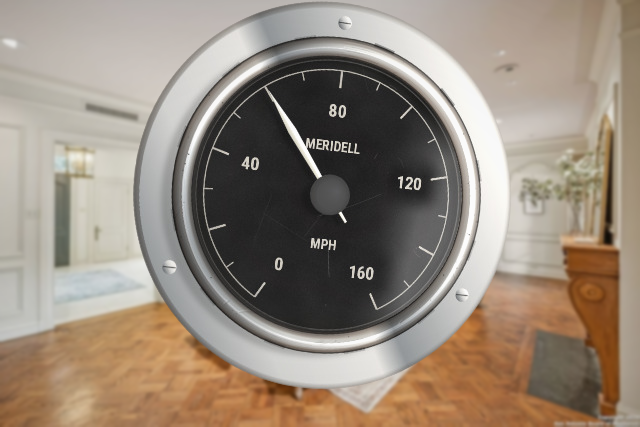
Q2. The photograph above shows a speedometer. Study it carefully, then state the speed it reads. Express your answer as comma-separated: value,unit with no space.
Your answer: 60,mph
